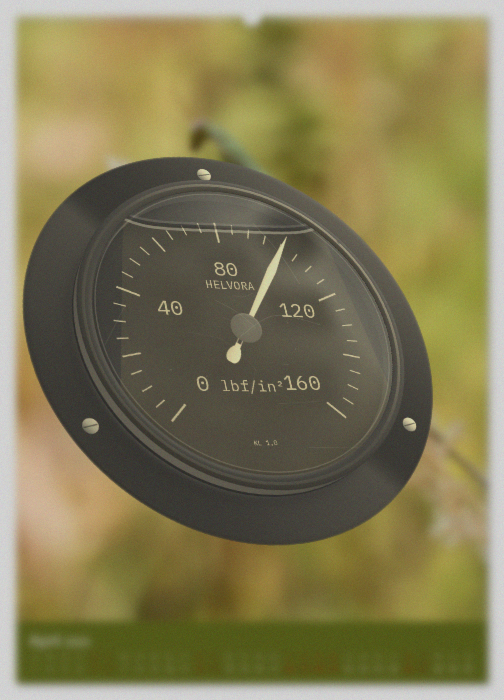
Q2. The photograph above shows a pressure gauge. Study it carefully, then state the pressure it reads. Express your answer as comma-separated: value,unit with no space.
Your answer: 100,psi
